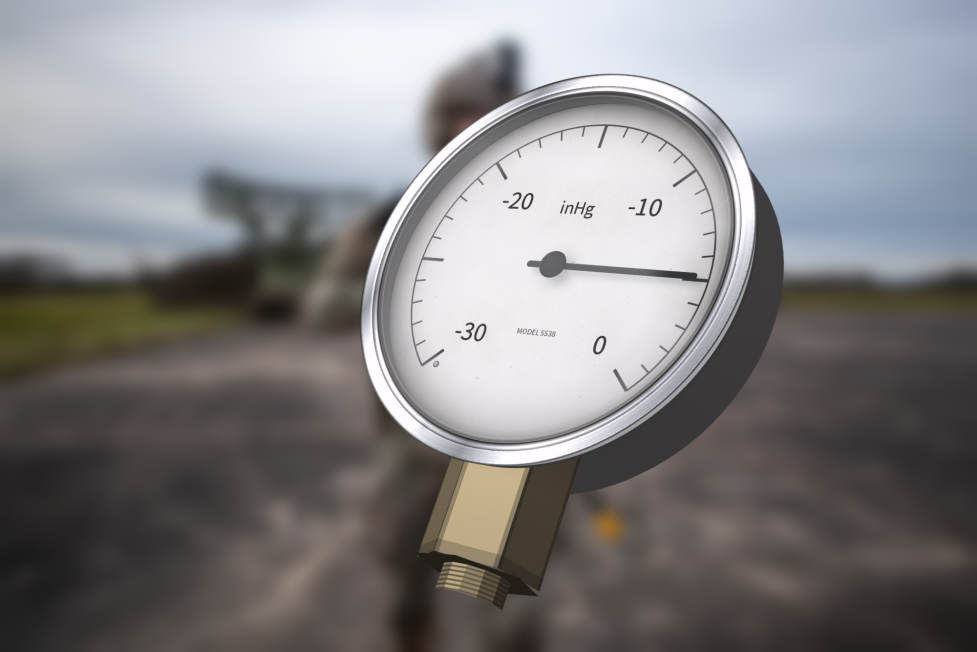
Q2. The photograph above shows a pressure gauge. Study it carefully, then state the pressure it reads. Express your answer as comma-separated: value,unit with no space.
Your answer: -5,inHg
